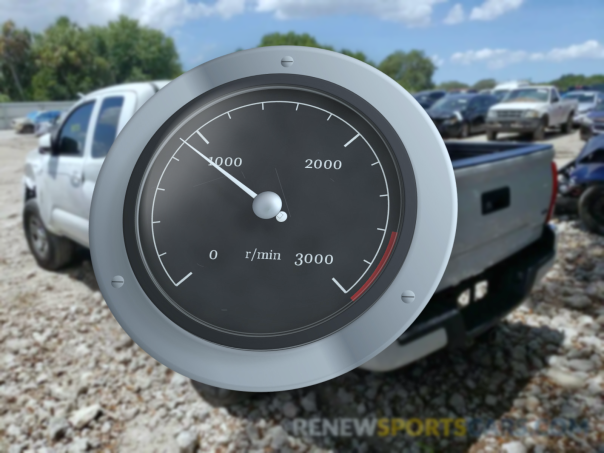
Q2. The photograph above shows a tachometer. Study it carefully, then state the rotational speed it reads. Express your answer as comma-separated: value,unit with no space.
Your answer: 900,rpm
